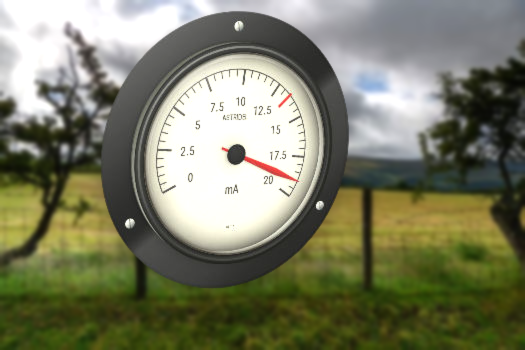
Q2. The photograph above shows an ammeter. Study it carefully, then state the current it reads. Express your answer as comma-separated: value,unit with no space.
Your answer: 19,mA
